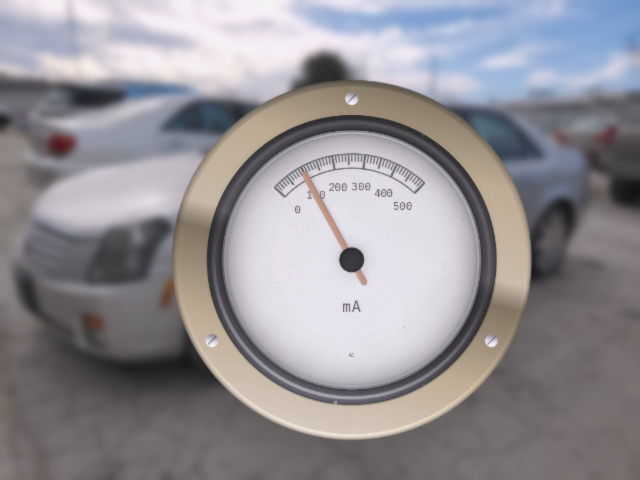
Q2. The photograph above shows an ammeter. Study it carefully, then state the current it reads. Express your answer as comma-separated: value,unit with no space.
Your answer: 100,mA
